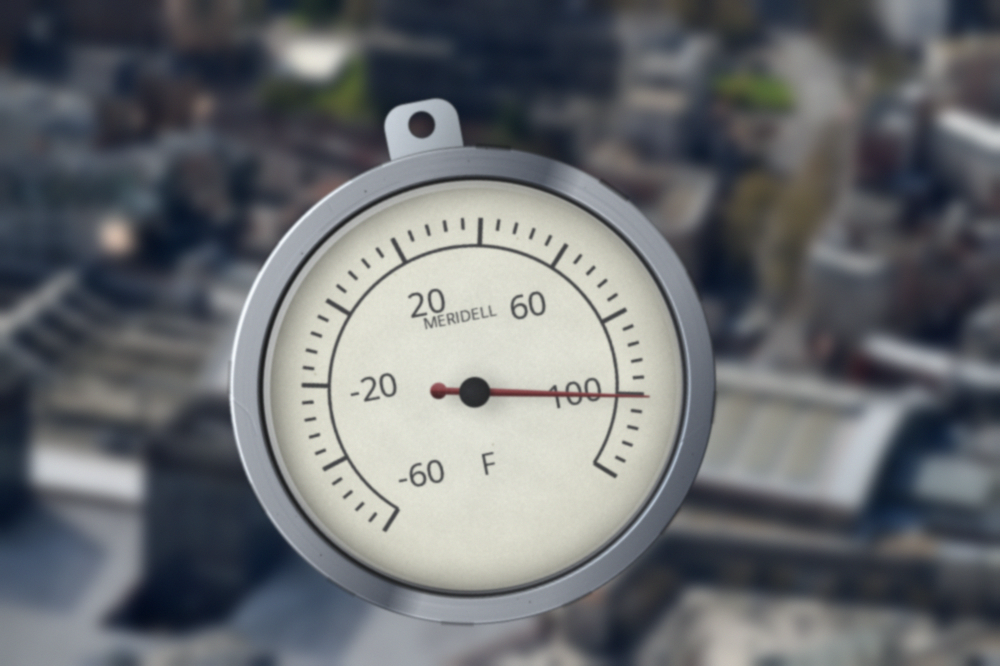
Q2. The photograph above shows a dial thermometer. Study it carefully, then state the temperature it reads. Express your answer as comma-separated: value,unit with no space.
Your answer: 100,°F
